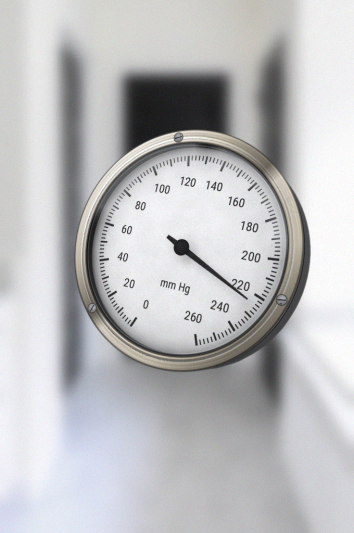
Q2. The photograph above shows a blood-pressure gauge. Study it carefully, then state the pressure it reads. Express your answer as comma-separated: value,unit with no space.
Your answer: 224,mmHg
